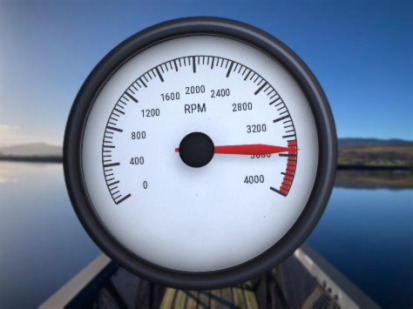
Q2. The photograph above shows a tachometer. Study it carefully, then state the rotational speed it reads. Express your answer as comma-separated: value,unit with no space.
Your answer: 3550,rpm
